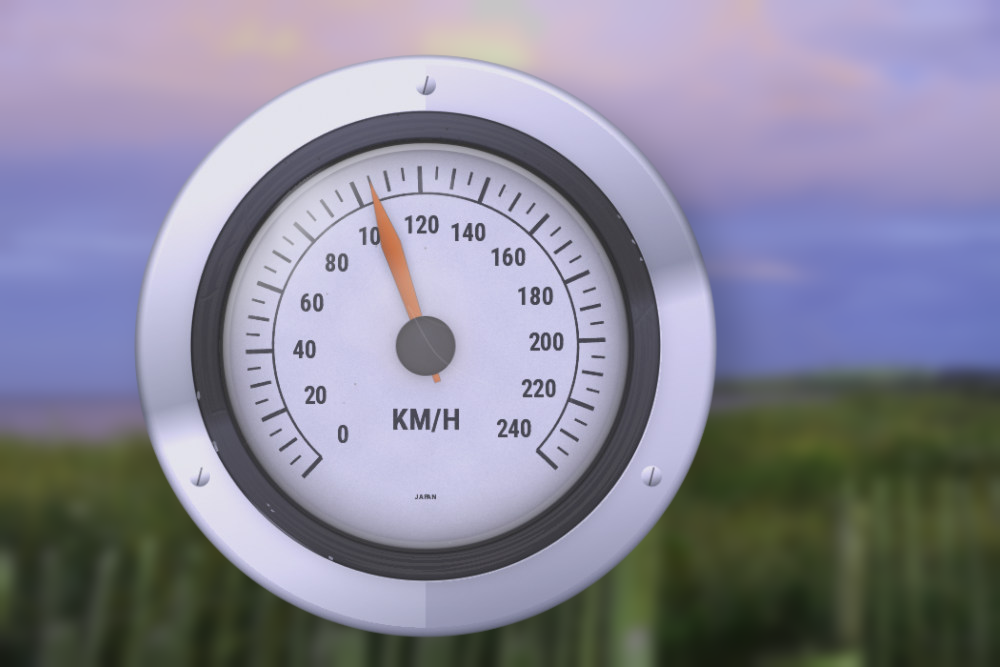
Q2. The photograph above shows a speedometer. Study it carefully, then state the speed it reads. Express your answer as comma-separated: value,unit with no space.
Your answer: 105,km/h
